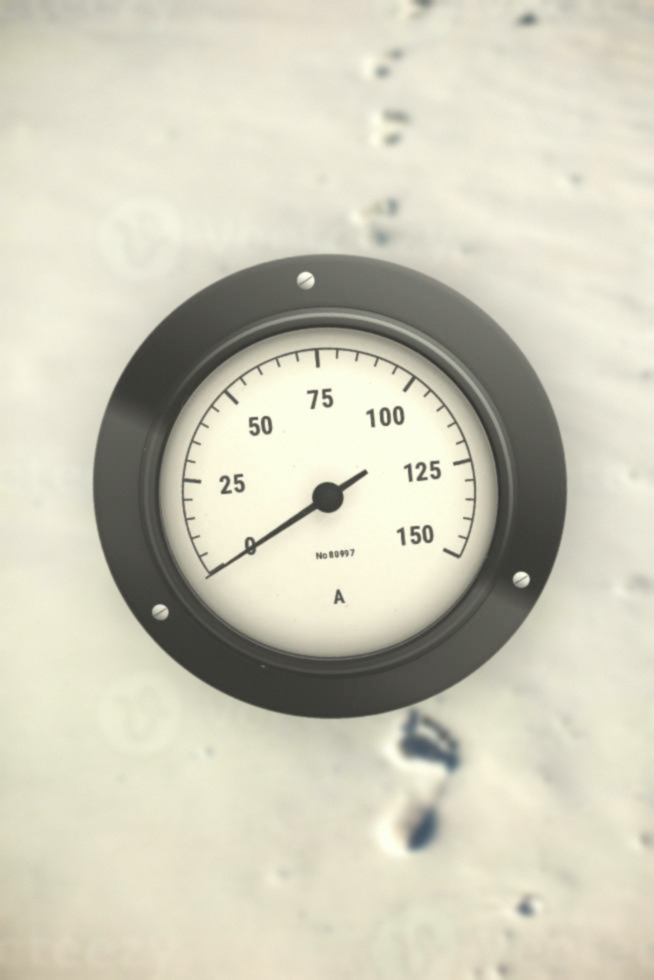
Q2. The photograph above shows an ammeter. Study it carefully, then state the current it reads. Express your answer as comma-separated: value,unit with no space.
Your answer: 0,A
